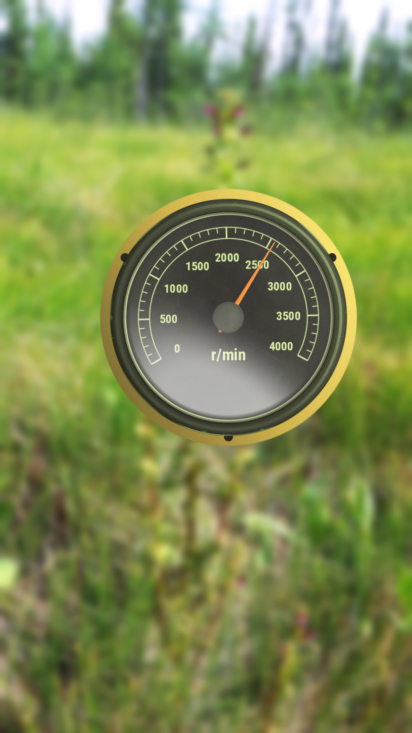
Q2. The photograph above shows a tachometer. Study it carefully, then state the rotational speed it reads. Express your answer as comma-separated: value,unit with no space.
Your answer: 2550,rpm
